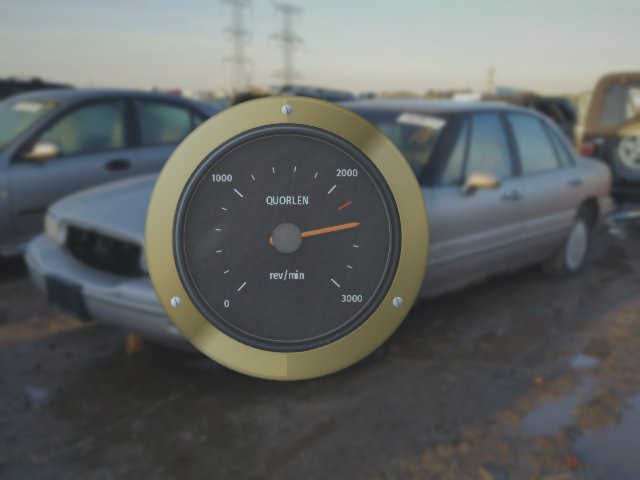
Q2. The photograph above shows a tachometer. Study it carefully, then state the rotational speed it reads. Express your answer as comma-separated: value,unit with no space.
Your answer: 2400,rpm
